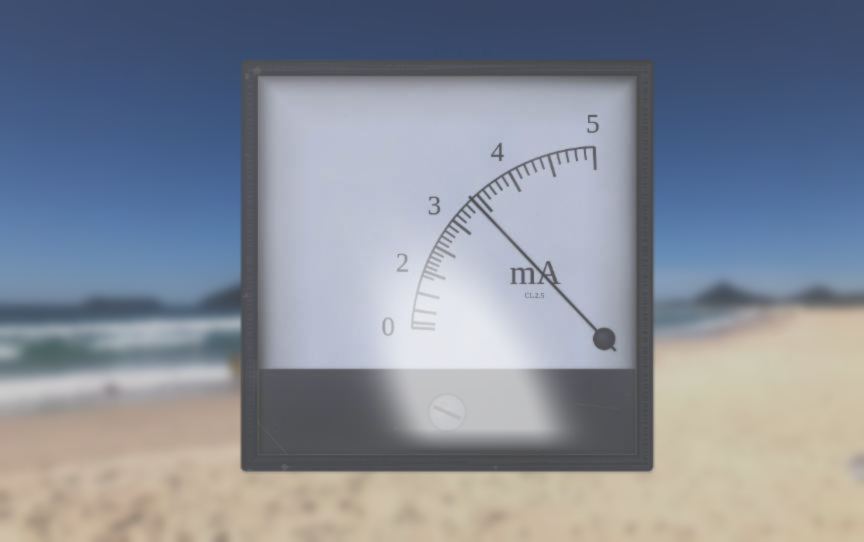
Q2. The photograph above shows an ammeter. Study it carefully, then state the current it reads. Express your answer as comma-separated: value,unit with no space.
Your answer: 3.4,mA
